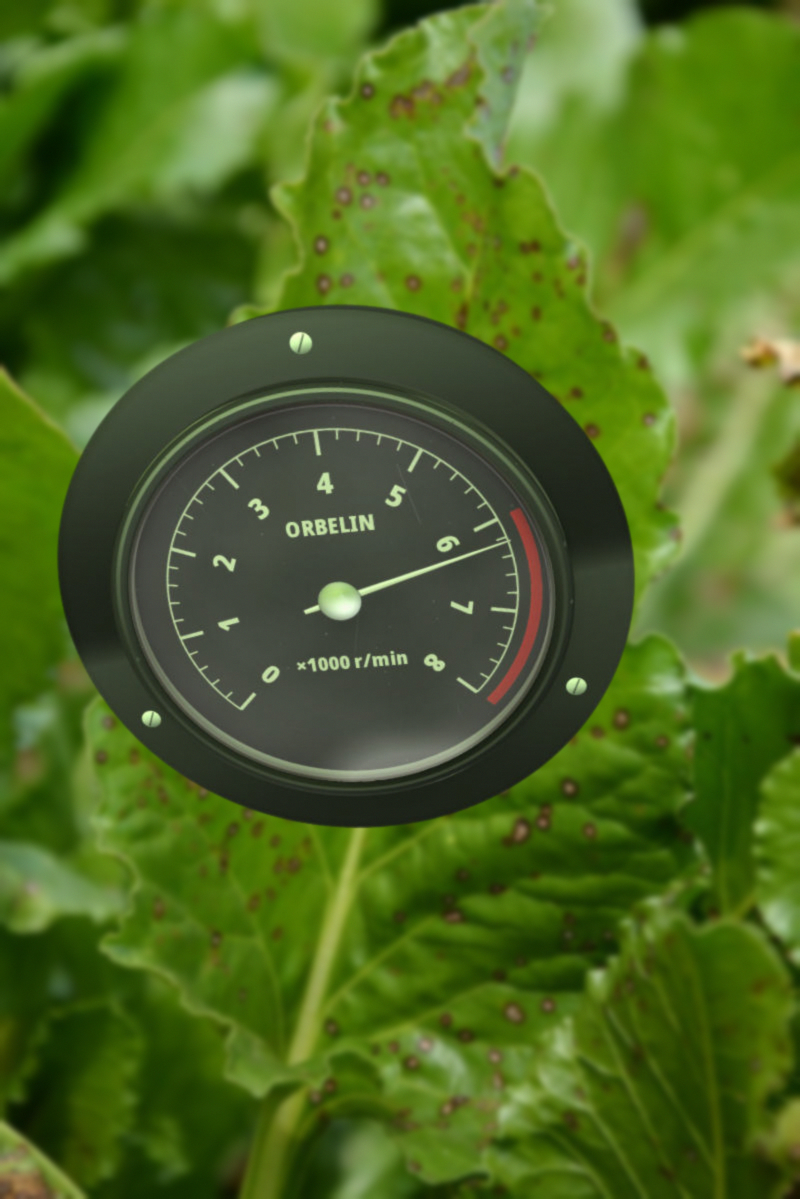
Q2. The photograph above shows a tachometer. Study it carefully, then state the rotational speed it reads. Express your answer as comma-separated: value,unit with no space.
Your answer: 6200,rpm
